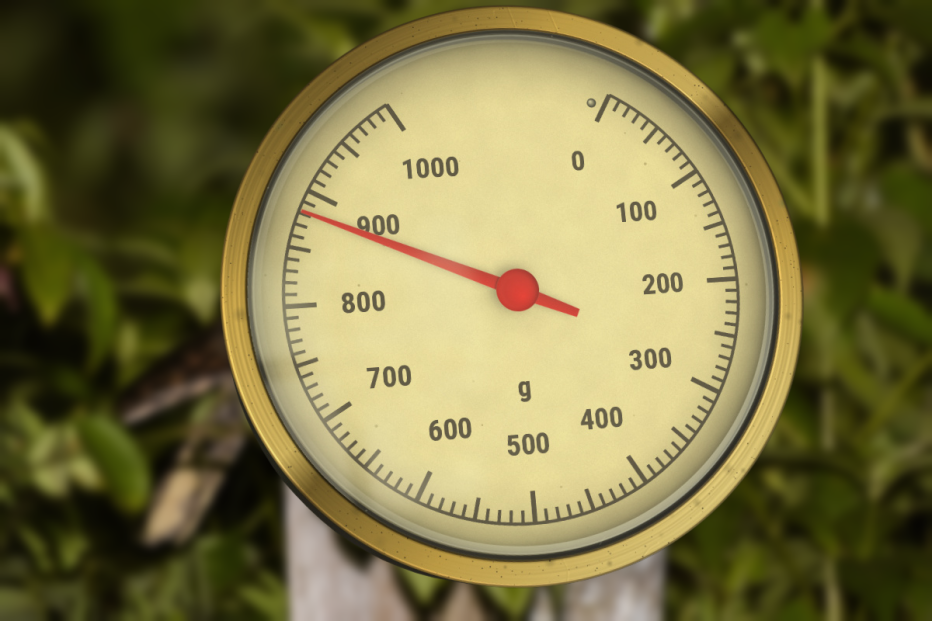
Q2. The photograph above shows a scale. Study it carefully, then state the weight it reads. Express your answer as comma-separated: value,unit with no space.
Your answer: 880,g
